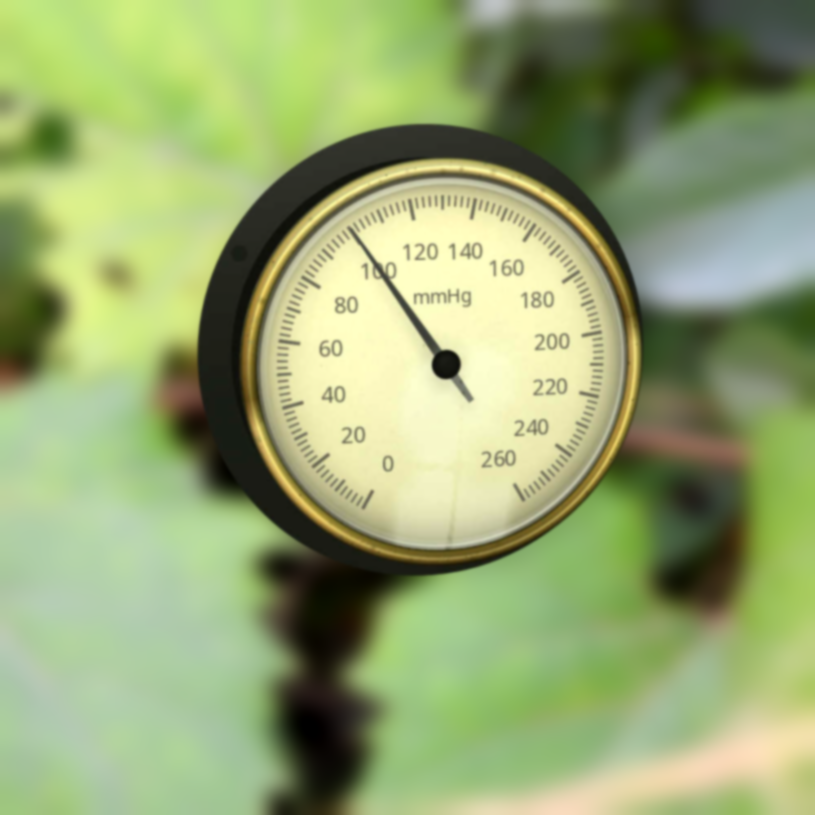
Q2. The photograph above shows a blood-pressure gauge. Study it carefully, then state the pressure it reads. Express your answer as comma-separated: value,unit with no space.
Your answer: 100,mmHg
